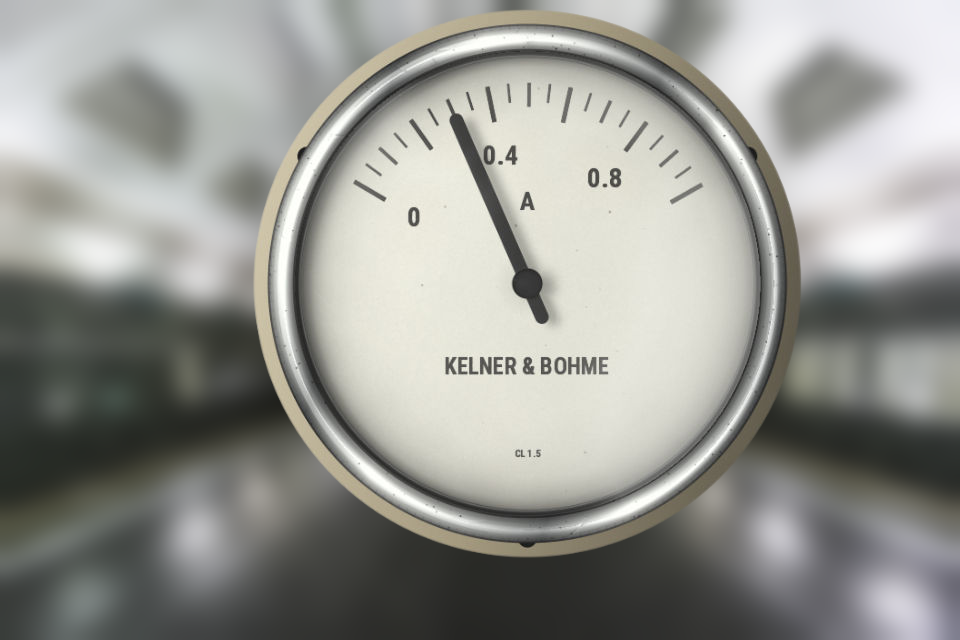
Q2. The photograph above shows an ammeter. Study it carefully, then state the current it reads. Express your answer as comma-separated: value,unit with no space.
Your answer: 0.3,A
